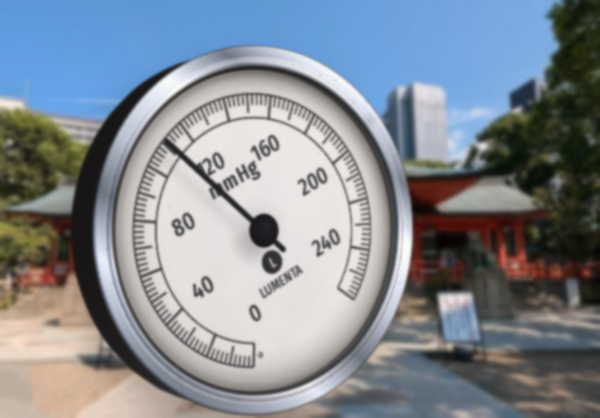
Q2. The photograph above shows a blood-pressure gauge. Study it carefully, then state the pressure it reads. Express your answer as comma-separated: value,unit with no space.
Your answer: 110,mmHg
